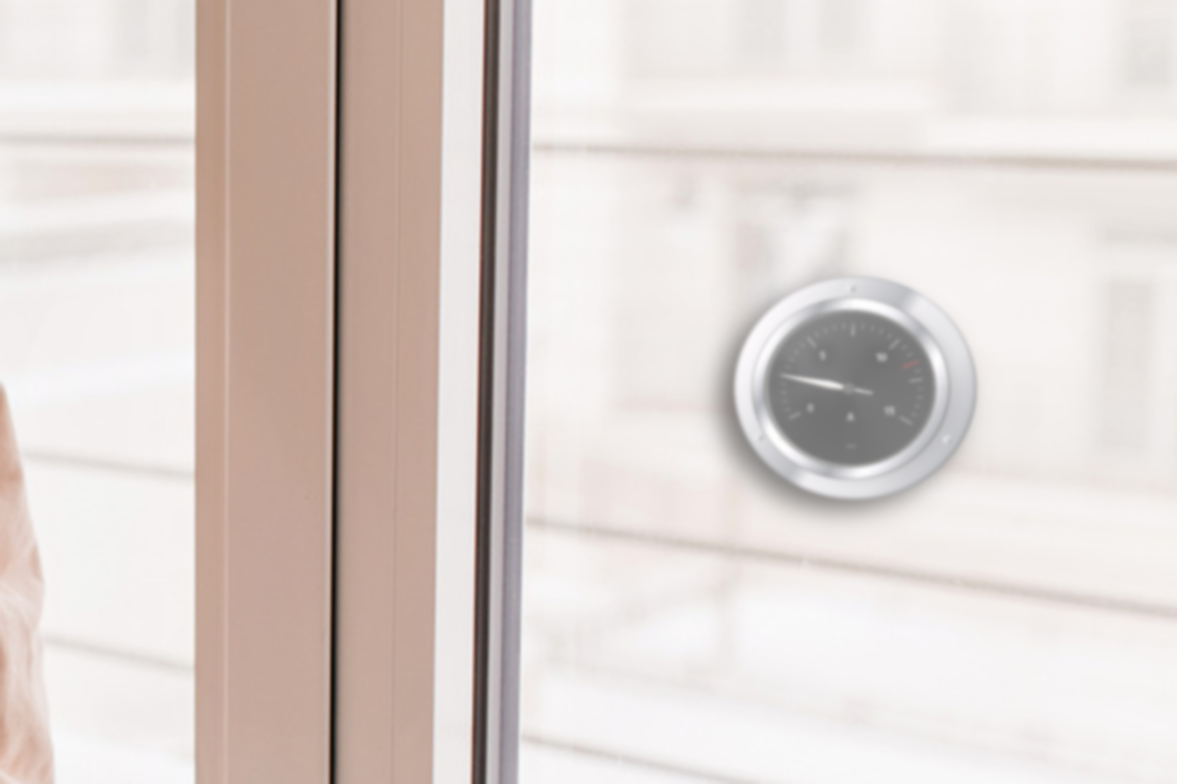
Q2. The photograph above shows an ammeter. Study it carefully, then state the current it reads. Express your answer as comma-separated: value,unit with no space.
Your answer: 2.5,A
